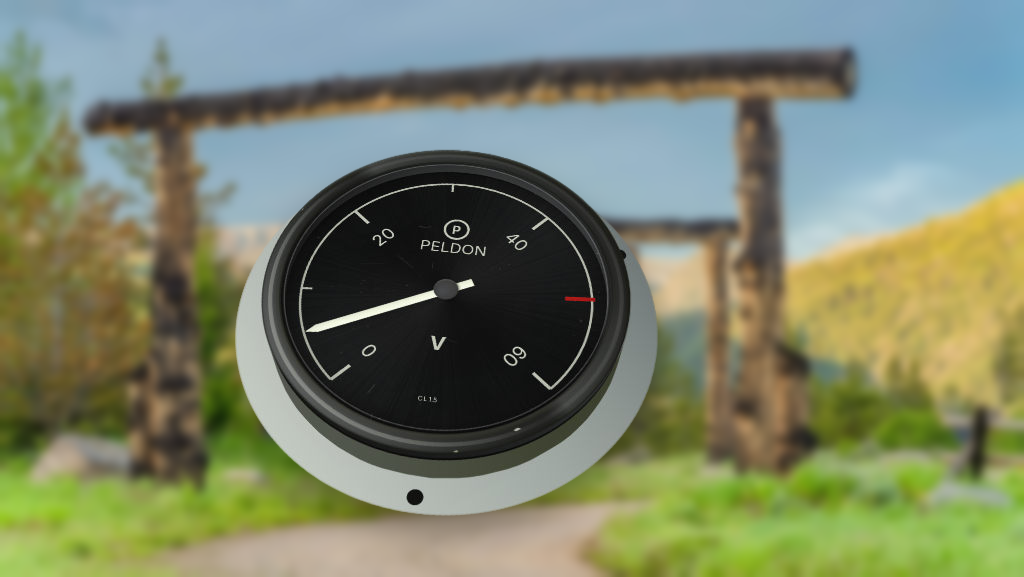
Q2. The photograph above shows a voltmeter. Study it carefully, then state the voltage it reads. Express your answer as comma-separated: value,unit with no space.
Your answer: 5,V
